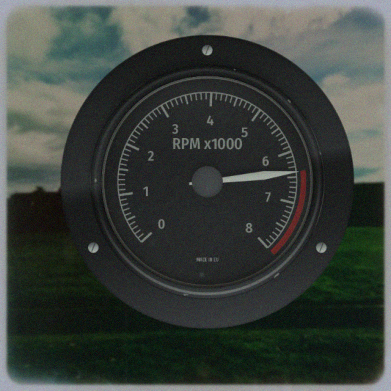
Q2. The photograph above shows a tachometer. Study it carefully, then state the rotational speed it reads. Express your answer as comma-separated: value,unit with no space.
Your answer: 6400,rpm
